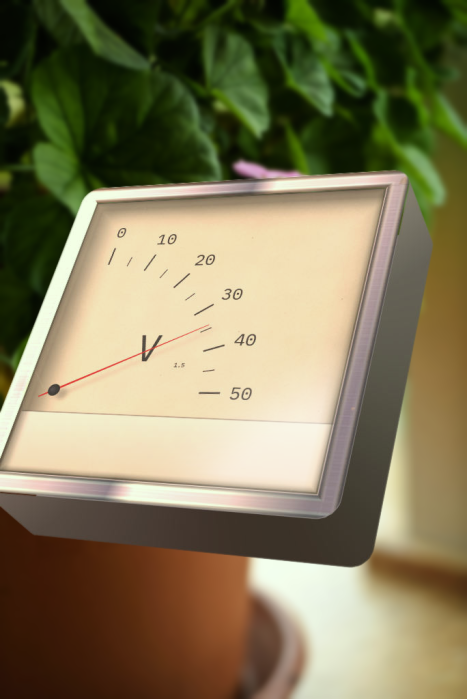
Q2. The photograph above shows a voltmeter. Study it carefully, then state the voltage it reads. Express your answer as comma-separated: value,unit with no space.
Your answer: 35,V
